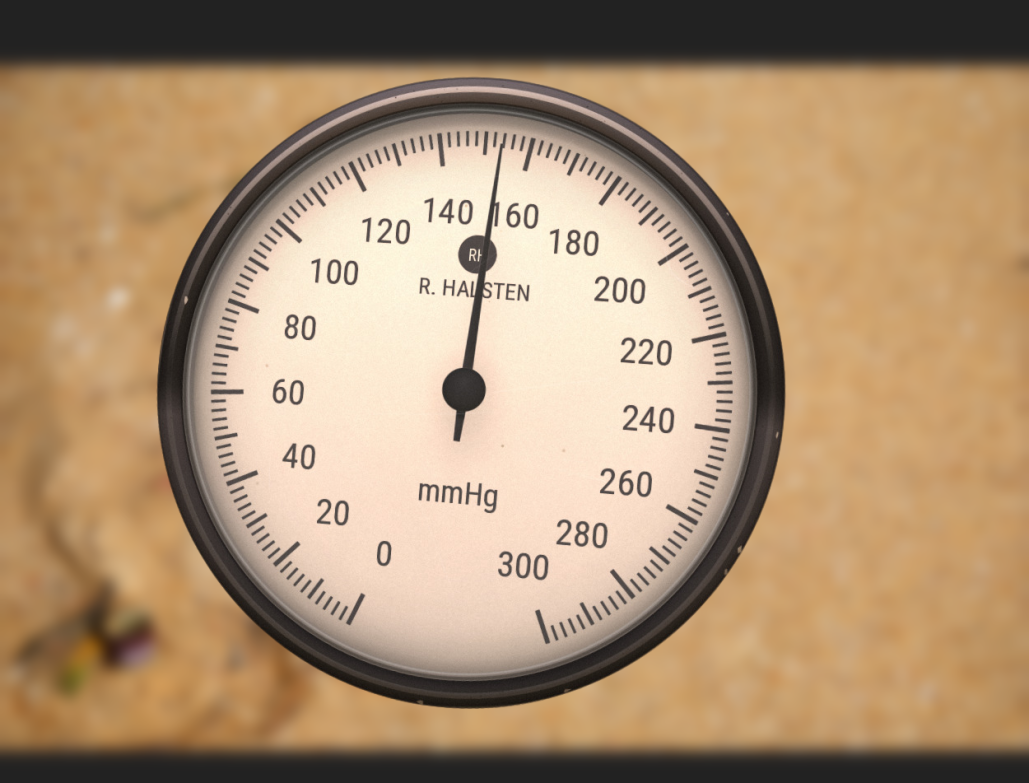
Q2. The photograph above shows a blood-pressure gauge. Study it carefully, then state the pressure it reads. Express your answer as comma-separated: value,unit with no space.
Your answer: 154,mmHg
